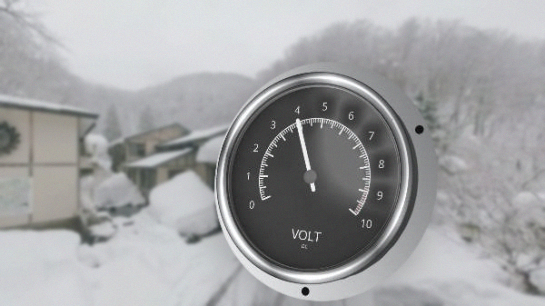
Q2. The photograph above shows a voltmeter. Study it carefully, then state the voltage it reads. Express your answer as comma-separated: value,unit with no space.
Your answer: 4,V
